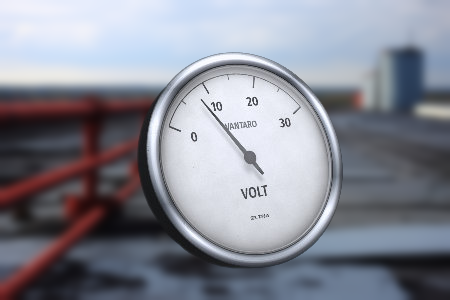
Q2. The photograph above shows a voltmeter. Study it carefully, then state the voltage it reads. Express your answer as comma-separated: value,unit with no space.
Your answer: 7.5,V
